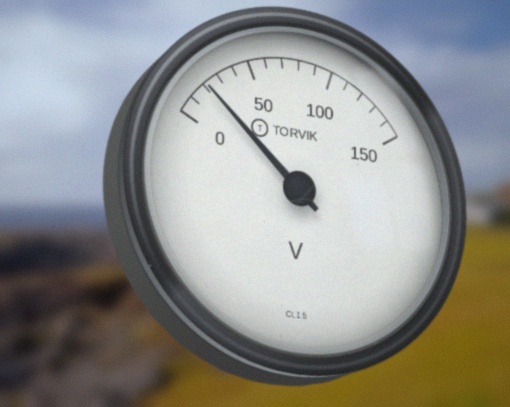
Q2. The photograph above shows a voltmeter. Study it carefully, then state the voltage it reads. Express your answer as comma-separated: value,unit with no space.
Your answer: 20,V
